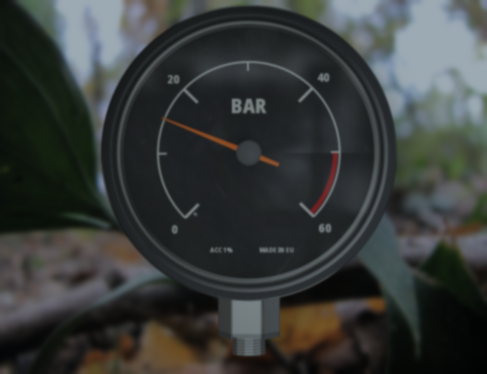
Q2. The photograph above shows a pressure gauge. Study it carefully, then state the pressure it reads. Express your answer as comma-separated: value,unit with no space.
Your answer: 15,bar
